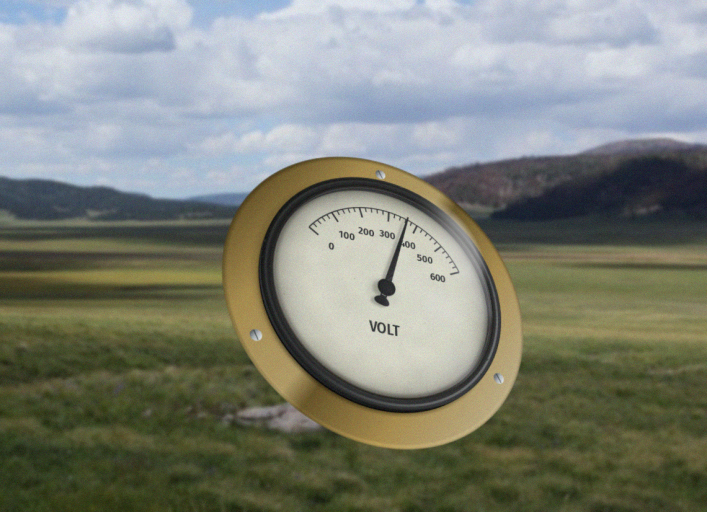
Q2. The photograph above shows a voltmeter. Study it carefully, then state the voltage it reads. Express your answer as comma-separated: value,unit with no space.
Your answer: 360,V
